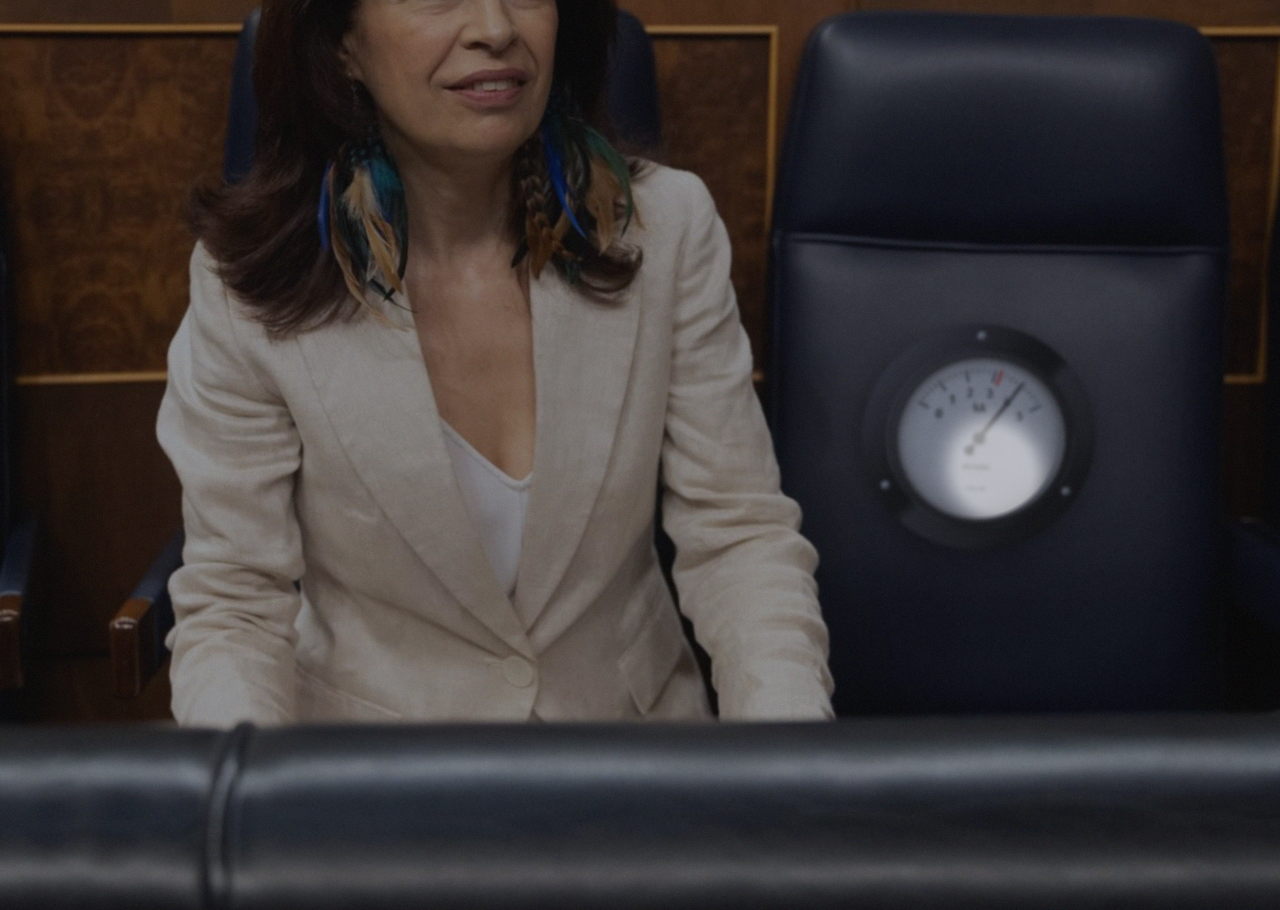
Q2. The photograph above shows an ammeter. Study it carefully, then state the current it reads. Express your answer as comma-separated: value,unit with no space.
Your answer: 4,kA
